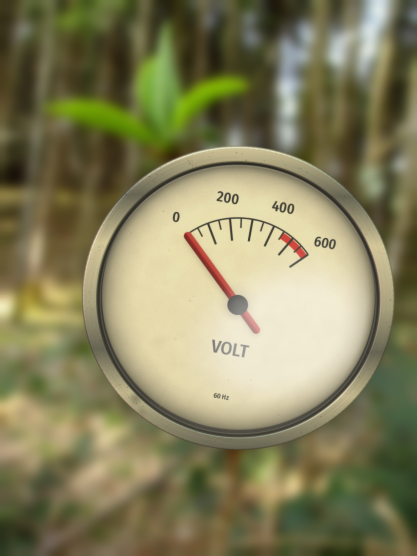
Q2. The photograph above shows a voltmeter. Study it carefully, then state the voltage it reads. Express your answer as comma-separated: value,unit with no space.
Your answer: 0,V
